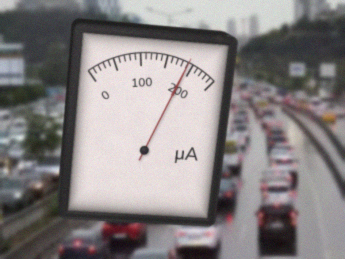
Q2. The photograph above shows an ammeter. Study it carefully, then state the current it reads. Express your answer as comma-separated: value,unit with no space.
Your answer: 190,µA
